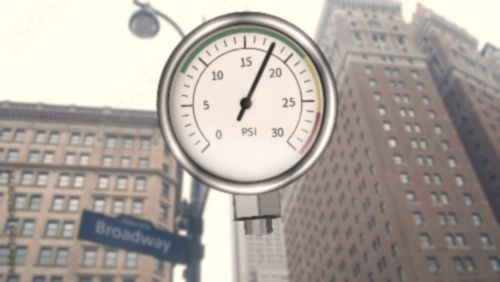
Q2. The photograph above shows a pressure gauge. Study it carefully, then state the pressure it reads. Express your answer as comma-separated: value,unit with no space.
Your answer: 18,psi
